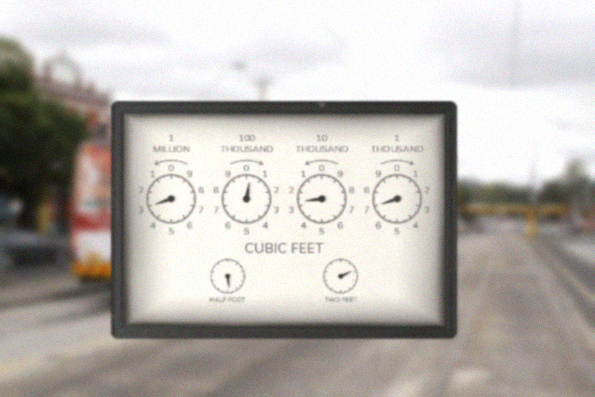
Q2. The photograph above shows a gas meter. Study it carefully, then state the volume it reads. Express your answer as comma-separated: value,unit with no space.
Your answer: 302700,ft³
